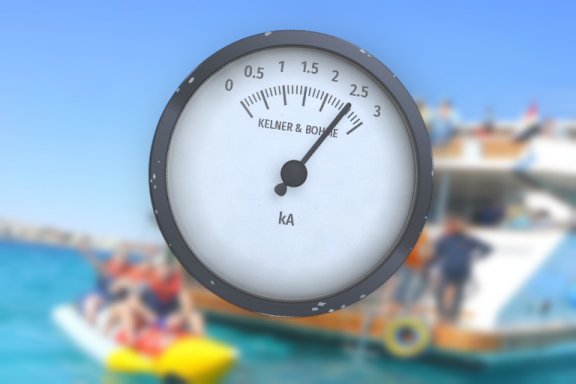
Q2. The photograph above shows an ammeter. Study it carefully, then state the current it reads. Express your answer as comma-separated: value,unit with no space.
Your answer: 2.5,kA
